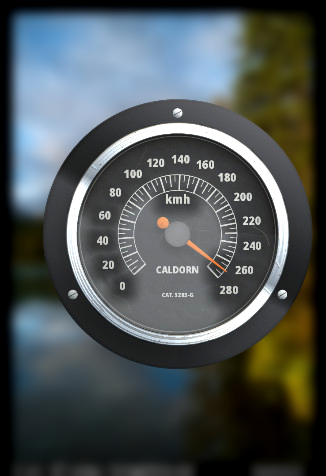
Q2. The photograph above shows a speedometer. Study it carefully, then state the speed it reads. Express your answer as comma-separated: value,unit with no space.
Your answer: 270,km/h
